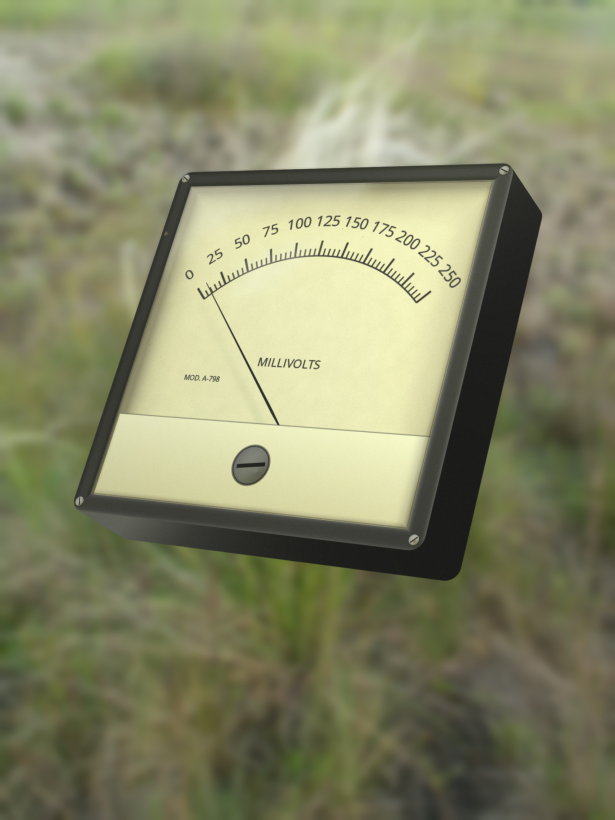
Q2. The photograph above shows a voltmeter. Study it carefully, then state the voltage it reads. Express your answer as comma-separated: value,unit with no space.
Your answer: 10,mV
